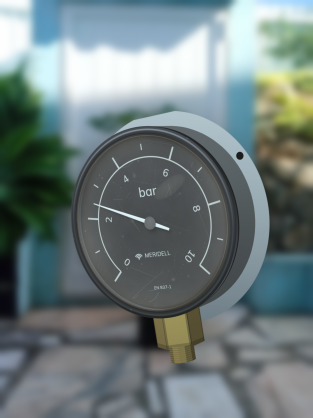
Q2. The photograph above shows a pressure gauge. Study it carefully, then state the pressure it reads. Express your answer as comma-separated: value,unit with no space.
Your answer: 2.5,bar
